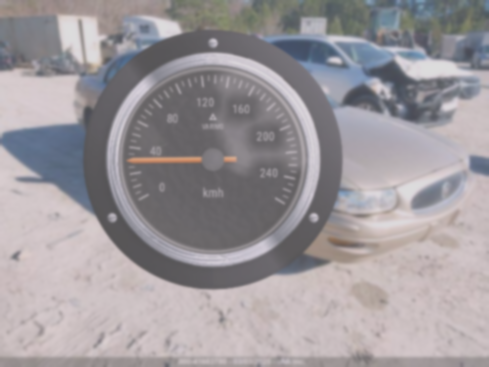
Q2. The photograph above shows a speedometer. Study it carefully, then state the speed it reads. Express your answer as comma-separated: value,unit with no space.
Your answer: 30,km/h
